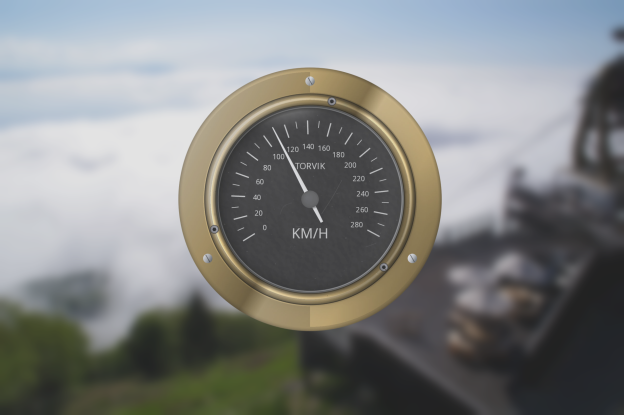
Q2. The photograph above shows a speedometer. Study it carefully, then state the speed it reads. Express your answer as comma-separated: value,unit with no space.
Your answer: 110,km/h
